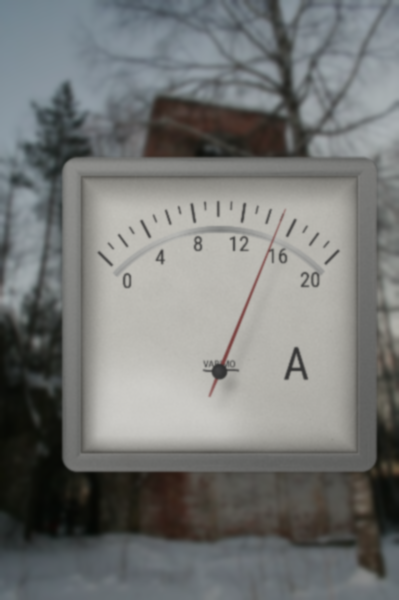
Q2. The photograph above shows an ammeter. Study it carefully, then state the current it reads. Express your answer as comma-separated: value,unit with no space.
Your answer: 15,A
